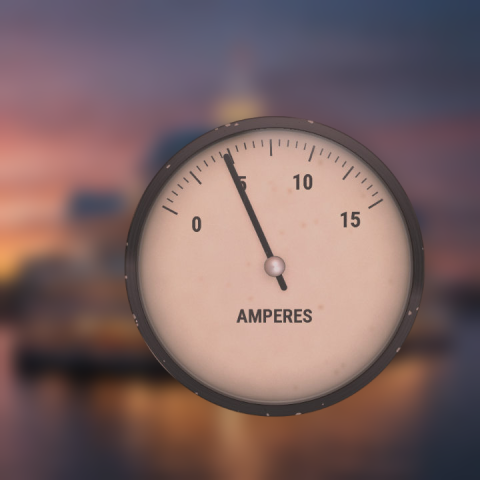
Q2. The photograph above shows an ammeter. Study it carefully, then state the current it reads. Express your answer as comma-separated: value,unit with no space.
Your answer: 4.75,A
